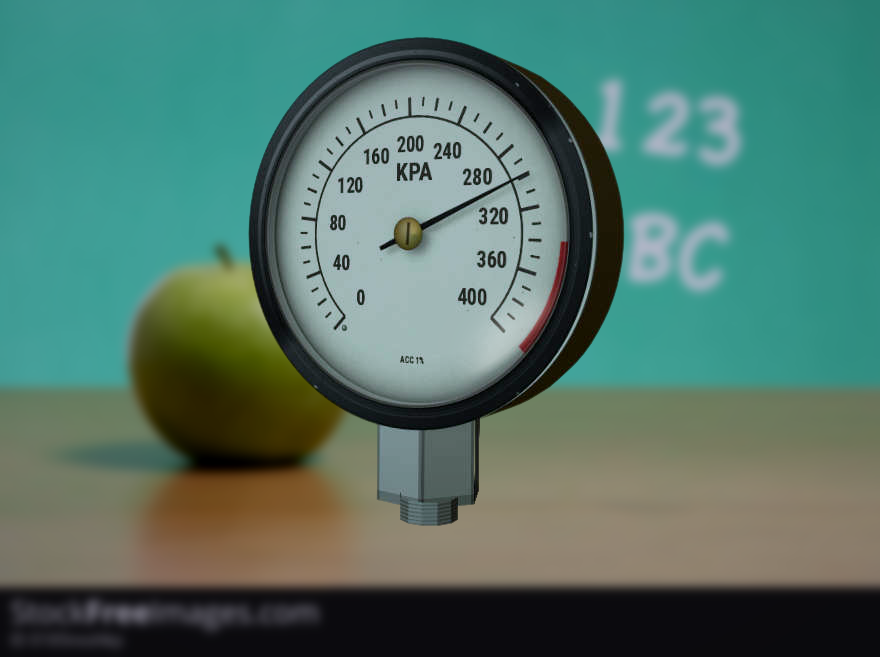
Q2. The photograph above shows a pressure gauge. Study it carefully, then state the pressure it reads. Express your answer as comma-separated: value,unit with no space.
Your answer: 300,kPa
